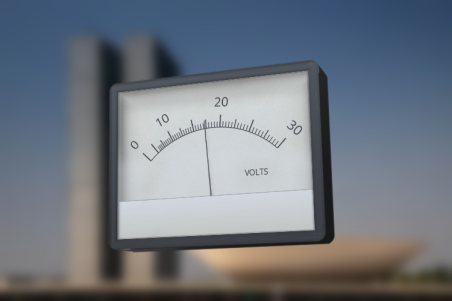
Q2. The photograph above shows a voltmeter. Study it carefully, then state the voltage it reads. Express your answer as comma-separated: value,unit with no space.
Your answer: 17.5,V
